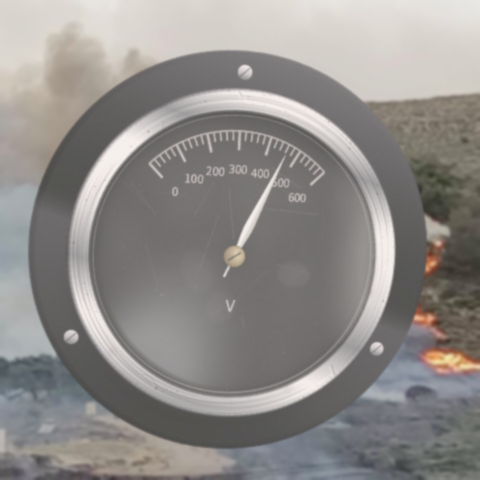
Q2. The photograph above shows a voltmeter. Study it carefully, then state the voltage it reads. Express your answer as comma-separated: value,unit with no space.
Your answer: 460,V
